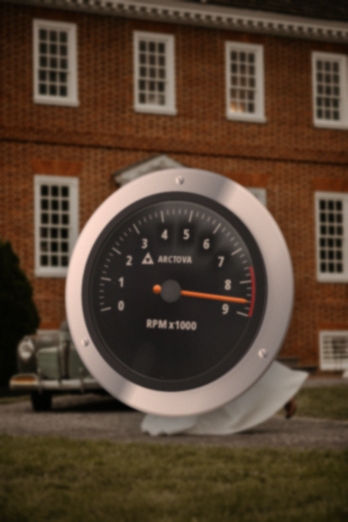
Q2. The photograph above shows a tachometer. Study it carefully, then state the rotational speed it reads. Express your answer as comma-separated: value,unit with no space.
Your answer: 8600,rpm
